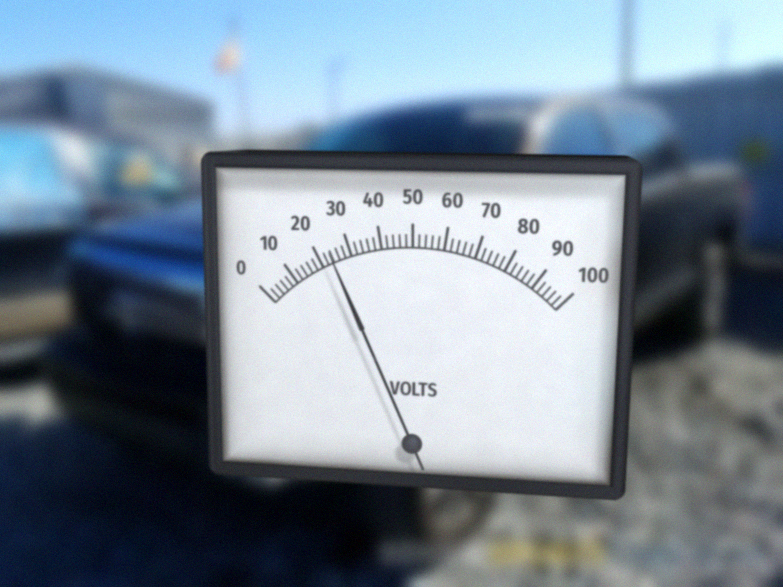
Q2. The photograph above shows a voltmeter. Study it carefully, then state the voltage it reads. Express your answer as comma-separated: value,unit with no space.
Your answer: 24,V
